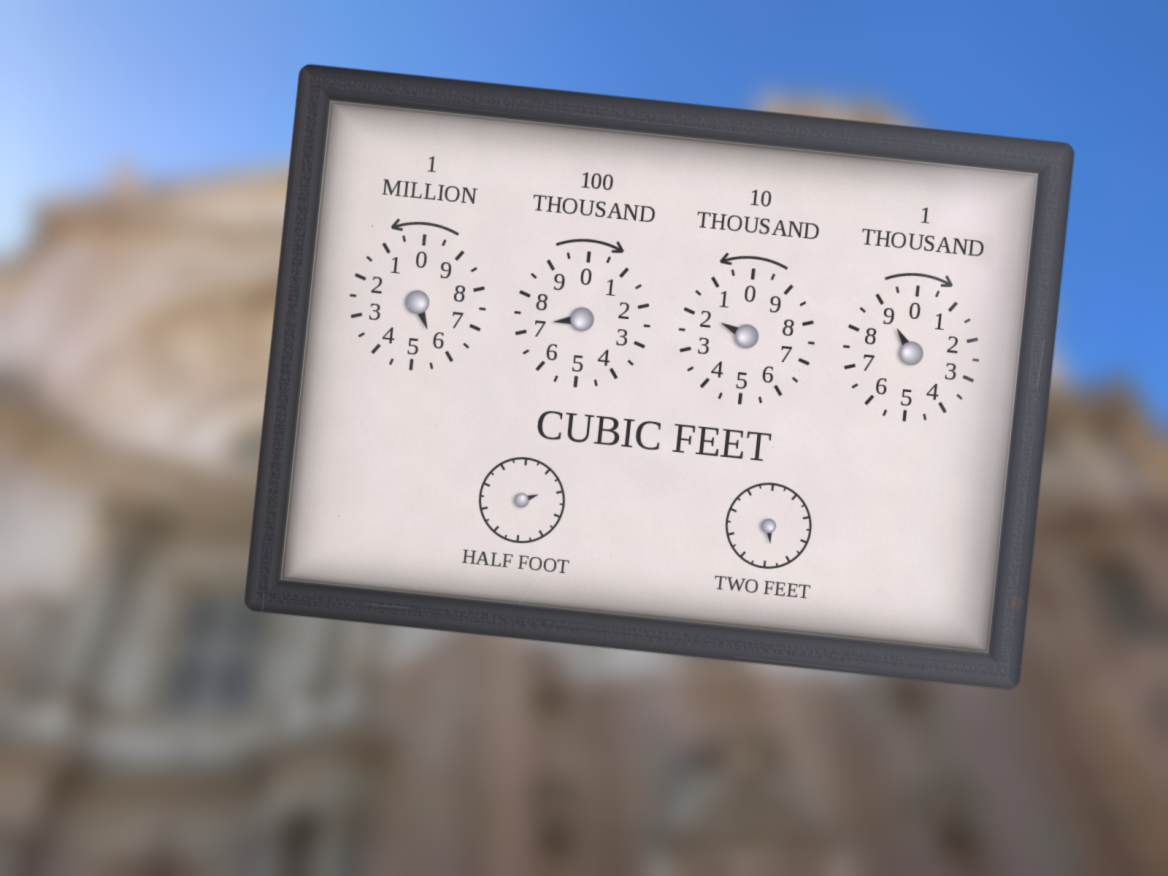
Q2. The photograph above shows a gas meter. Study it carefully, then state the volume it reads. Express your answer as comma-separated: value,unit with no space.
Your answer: 571900,ft³
